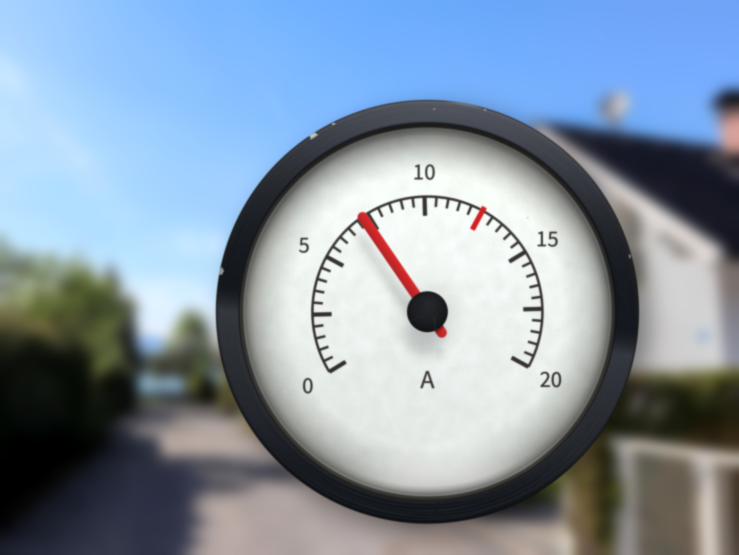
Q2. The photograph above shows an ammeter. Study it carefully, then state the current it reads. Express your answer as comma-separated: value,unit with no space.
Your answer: 7.25,A
